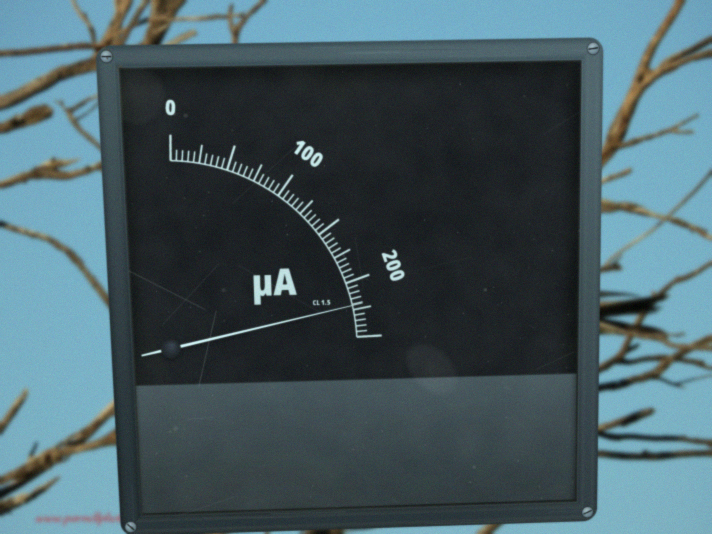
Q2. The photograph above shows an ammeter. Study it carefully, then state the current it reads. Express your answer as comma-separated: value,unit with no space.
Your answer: 220,µA
